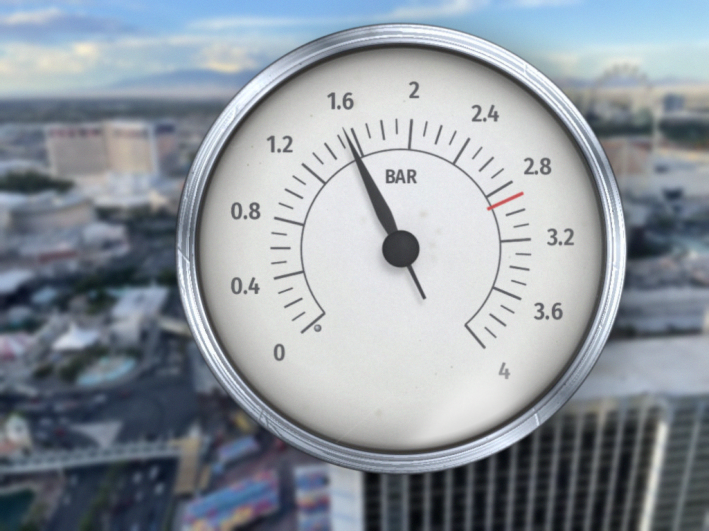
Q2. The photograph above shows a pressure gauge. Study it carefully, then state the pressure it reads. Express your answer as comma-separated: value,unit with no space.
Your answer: 1.55,bar
